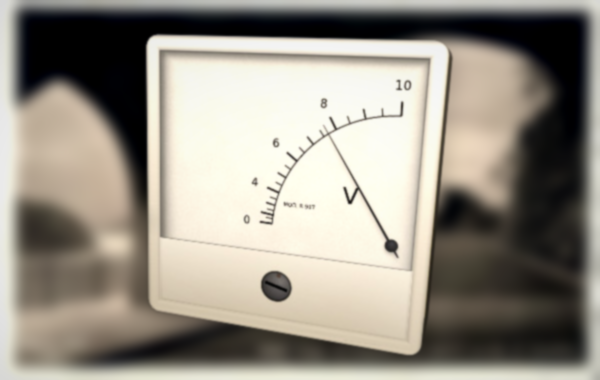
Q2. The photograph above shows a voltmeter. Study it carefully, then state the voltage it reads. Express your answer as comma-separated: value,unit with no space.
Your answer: 7.75,V
